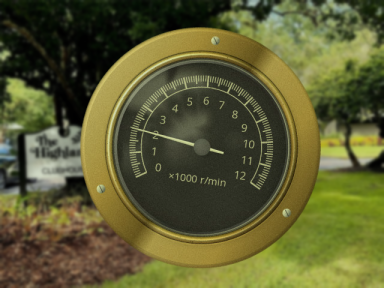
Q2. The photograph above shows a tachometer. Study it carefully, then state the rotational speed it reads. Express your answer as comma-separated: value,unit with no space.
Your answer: 2000,rpm
